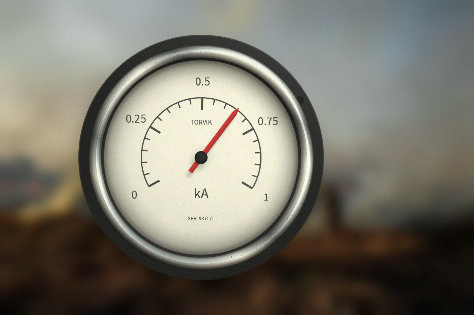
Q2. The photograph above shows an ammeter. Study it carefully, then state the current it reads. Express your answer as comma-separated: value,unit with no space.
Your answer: 0.65,kA
